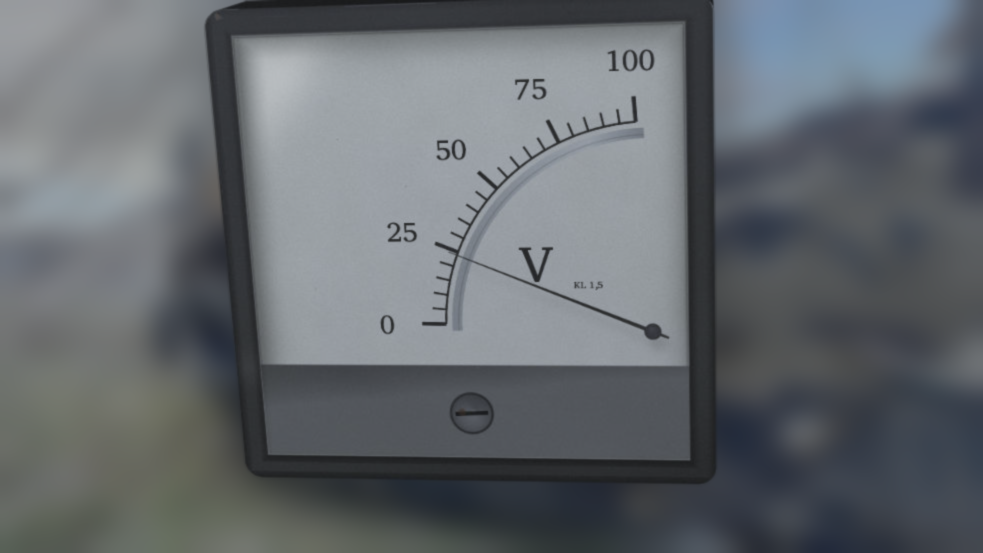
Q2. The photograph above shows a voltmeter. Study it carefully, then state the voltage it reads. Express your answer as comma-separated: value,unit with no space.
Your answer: 25,V
